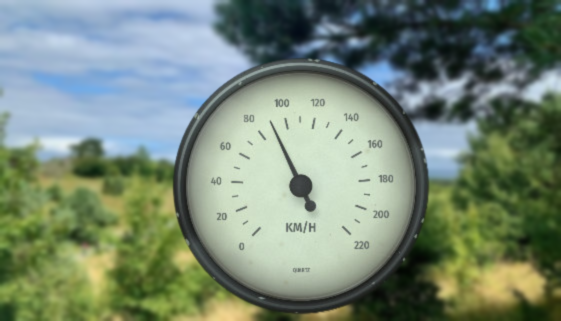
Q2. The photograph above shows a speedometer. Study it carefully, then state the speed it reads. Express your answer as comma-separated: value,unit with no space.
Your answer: 90,km/h
